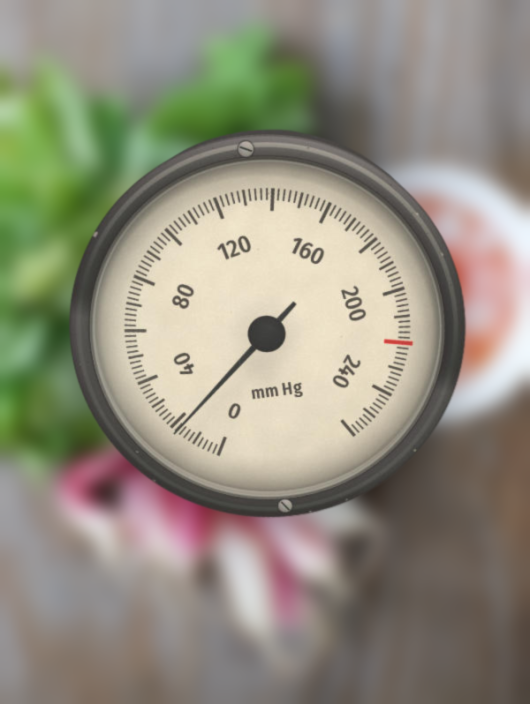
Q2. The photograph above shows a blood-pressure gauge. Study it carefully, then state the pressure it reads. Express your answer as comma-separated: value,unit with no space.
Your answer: 18,mmHg
